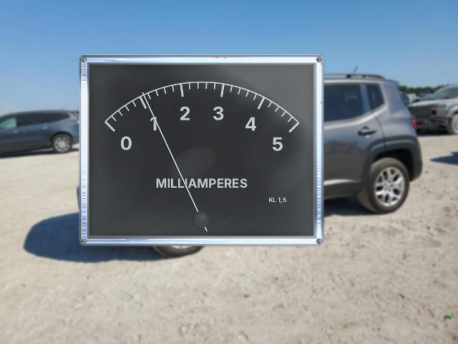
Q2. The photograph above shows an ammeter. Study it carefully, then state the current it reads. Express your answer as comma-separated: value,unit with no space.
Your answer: 1.1,mA
